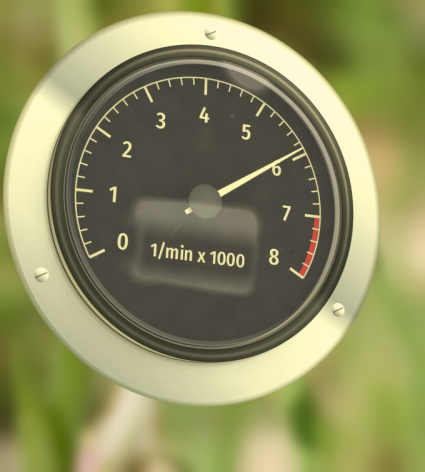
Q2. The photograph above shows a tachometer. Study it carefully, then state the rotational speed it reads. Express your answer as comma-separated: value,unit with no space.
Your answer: 5900,rpm
